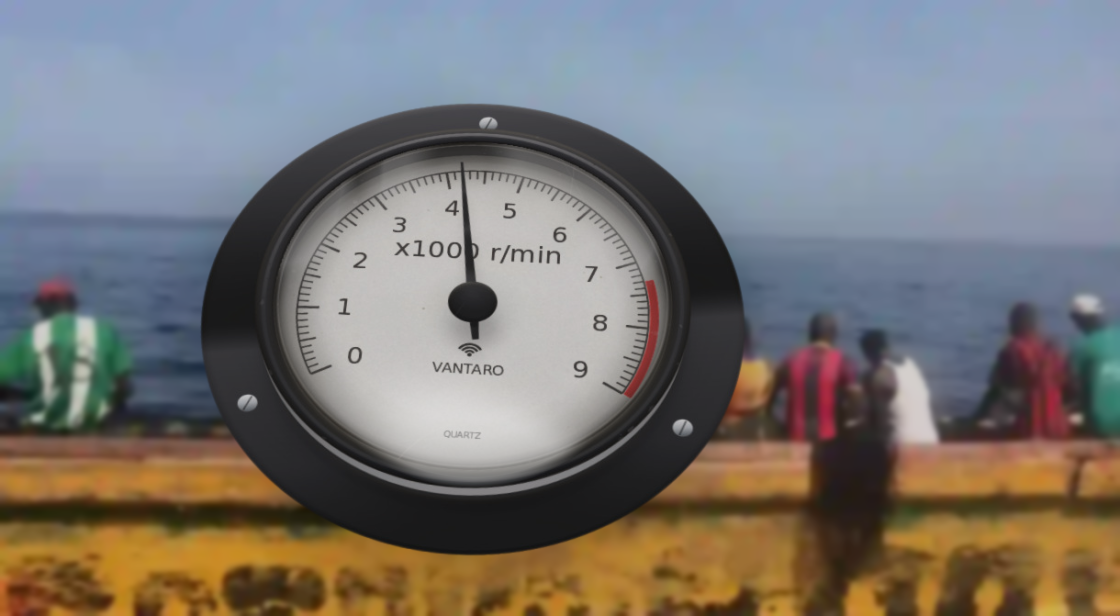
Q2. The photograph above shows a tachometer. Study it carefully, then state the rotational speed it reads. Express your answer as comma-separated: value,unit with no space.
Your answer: 4200,rpm
